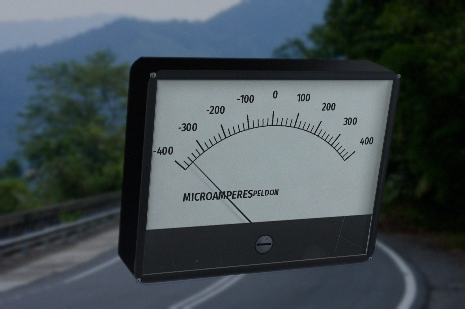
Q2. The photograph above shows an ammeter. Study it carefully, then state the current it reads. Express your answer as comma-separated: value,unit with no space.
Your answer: -360,µA
